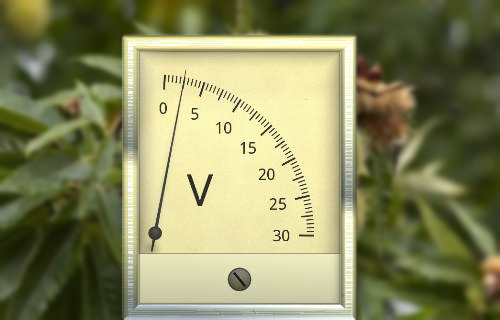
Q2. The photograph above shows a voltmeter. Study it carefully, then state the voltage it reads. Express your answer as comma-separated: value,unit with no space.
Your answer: 2.5,V
